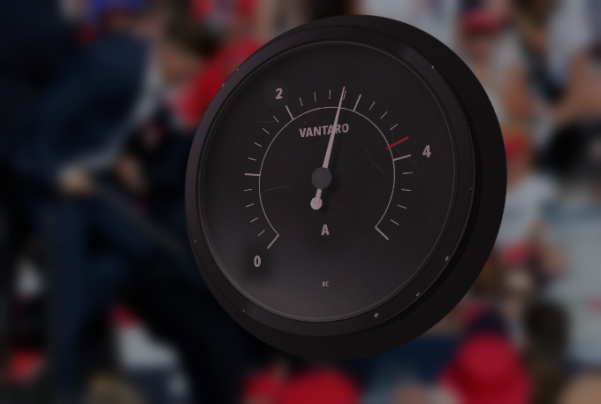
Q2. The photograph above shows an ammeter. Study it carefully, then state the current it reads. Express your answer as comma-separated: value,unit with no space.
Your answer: 2.8,A
